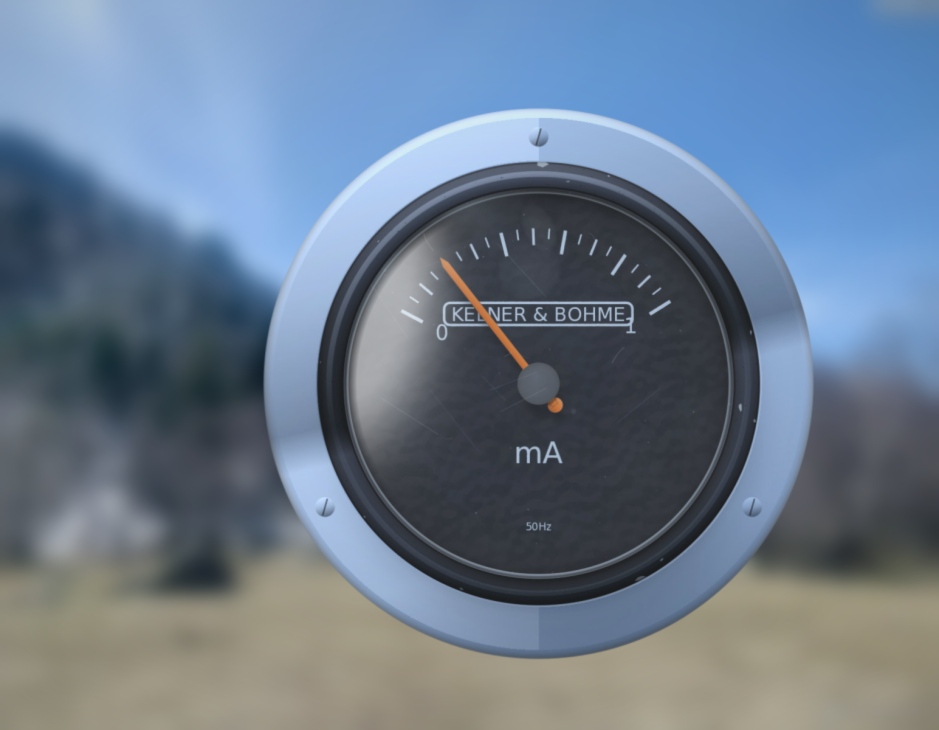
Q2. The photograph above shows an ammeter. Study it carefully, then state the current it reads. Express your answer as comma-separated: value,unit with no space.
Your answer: 0.2,mA
